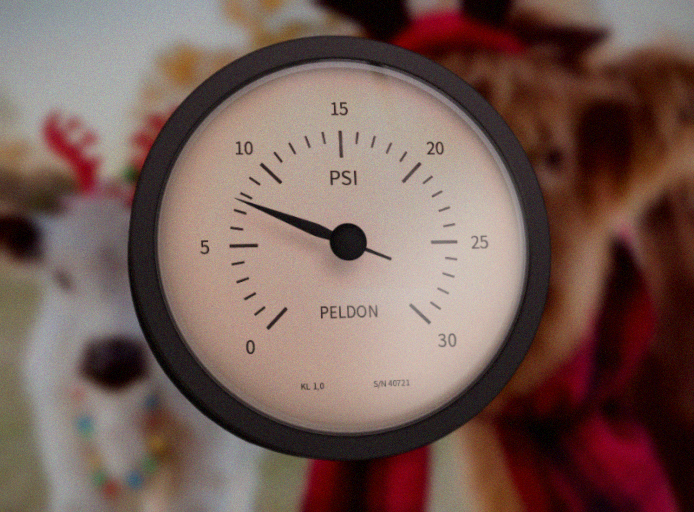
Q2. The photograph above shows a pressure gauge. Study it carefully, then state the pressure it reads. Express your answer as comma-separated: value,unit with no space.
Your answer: 7.5,psi
